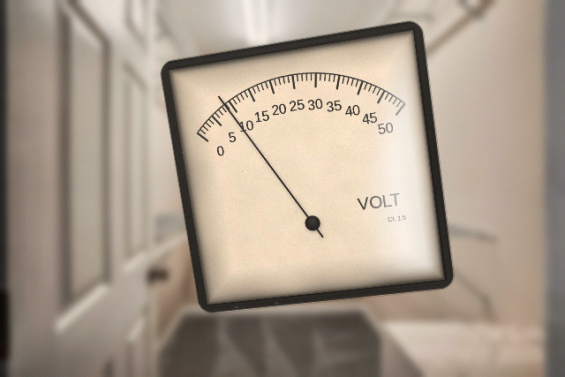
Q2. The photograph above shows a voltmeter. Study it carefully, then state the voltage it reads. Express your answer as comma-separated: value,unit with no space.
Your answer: 9,V
